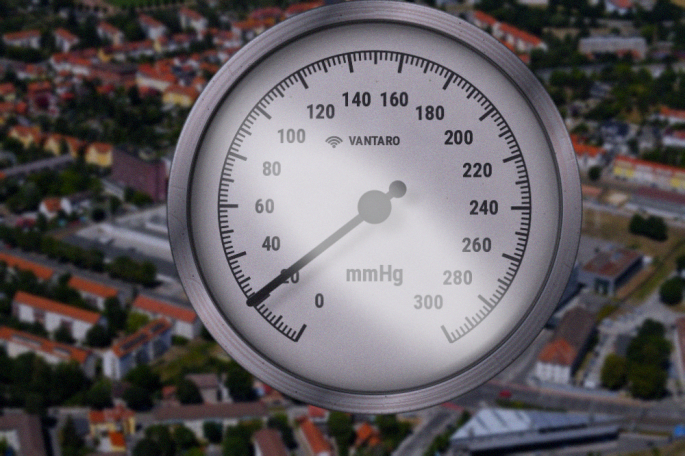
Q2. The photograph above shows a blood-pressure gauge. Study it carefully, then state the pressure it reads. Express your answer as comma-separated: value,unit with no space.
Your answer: 22,mmHg
